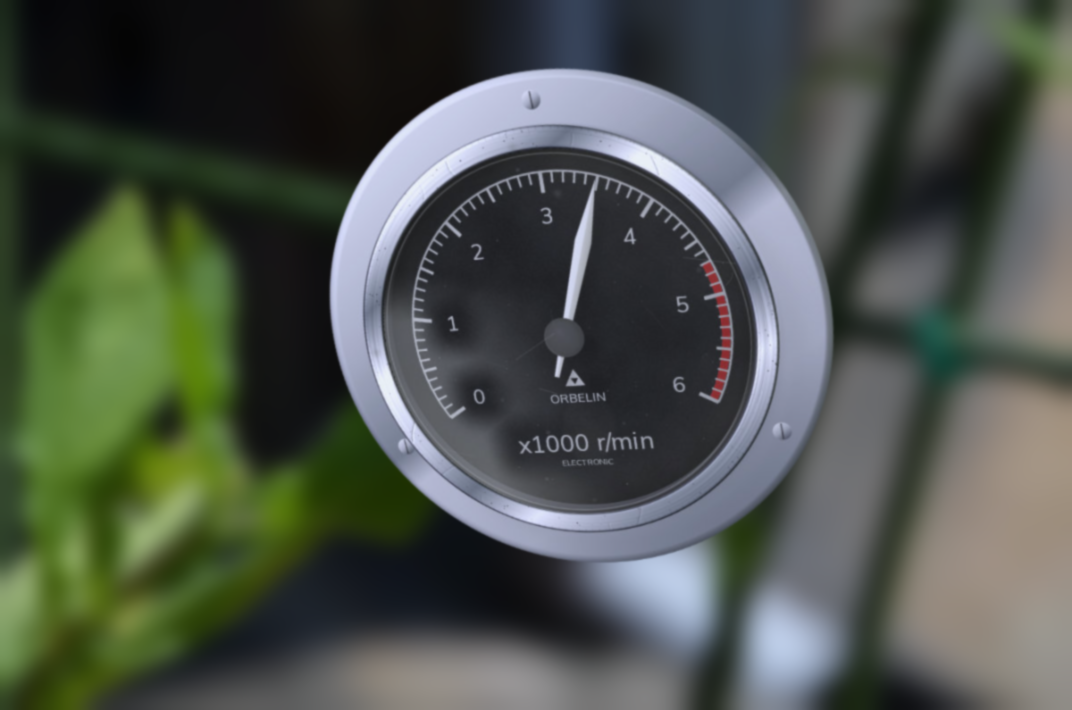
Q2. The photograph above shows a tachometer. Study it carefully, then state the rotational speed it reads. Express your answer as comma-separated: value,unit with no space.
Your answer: 3500,rpm
